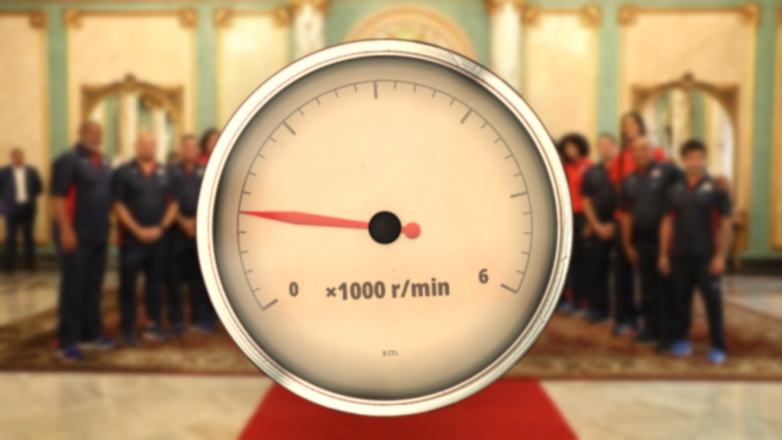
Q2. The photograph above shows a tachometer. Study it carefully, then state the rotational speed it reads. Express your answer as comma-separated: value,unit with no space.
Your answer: 1000,rpm
